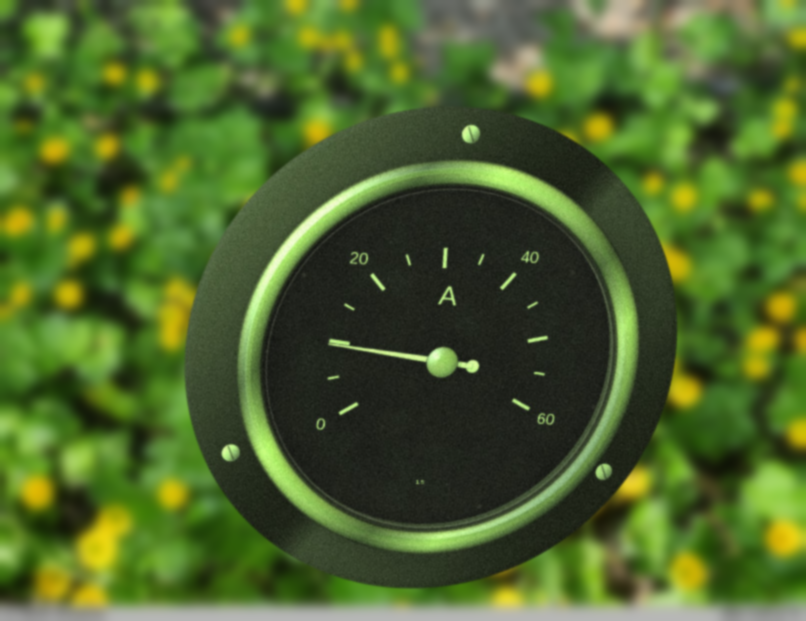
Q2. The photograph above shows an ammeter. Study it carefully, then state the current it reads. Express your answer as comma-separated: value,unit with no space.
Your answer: 10,A
